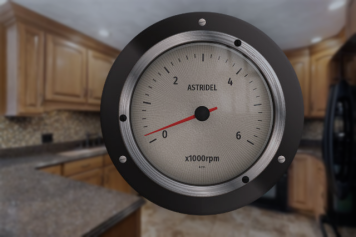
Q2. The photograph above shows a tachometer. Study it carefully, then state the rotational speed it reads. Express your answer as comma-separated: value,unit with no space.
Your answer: 200,rpm
